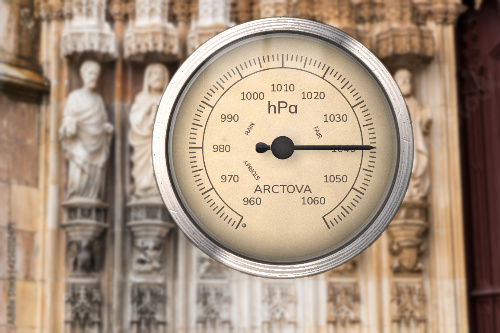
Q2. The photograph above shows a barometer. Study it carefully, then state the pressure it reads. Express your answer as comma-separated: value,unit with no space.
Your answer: 1040,hPa
